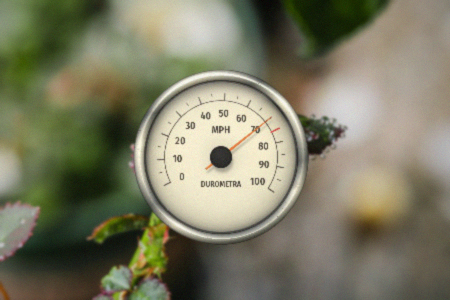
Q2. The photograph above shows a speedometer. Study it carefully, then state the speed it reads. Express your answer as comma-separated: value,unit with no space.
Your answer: 70,mph
